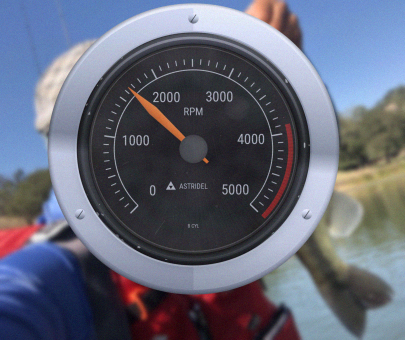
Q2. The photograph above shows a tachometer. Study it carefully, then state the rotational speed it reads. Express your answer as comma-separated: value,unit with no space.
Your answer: 1650,rpm
